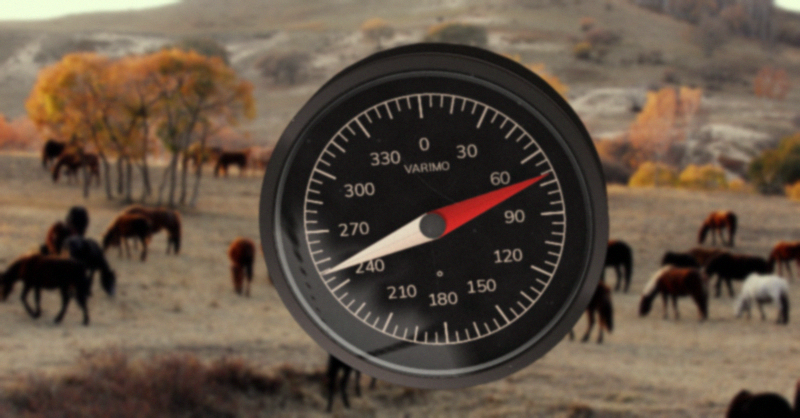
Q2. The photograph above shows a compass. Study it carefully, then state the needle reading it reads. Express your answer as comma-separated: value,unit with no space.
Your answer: 70,°
